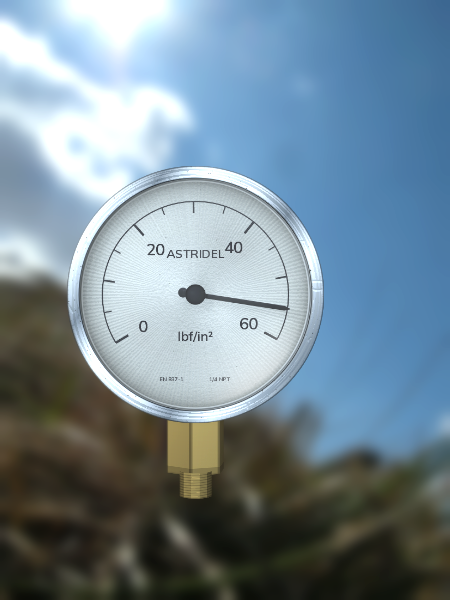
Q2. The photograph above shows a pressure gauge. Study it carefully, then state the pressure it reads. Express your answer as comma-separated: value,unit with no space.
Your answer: 55,psi
